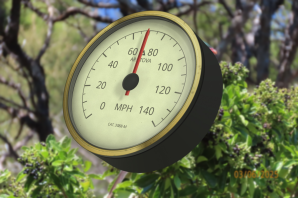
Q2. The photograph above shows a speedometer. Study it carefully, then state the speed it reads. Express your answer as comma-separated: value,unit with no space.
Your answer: 70,mph
